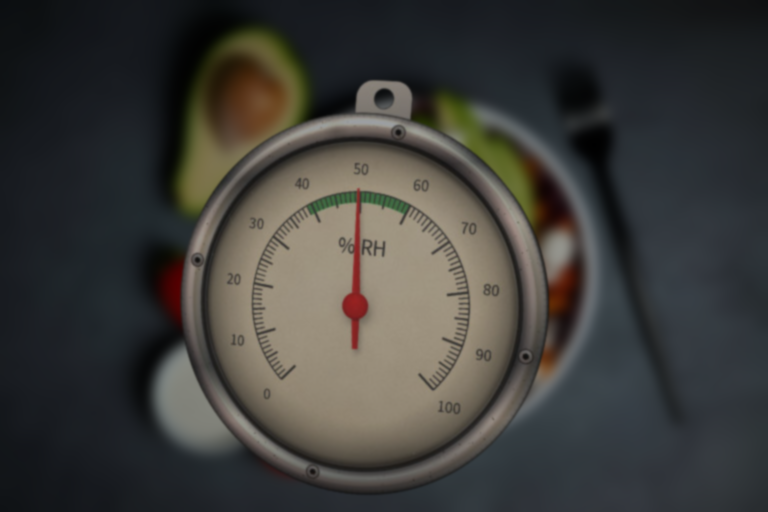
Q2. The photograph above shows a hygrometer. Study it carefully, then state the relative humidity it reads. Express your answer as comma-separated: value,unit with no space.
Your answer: 50,%
